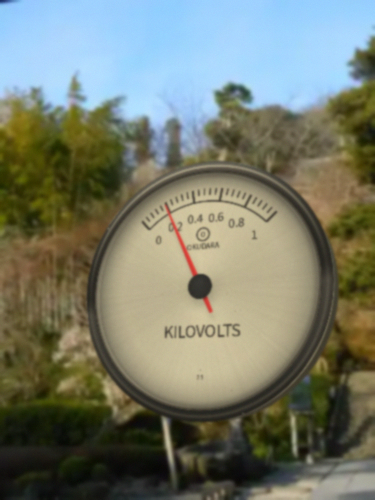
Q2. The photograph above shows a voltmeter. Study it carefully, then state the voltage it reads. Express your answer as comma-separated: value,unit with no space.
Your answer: 0.2,kV
